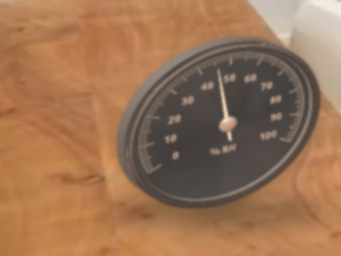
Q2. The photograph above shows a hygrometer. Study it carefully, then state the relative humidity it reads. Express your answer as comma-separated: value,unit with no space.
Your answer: 45,%
